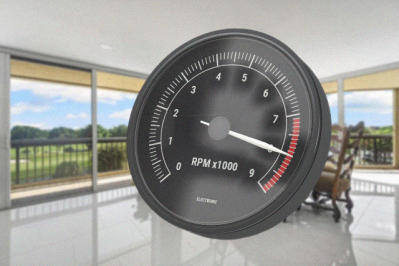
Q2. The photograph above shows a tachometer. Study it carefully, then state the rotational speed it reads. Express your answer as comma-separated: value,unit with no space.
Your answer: 8000,rpm
